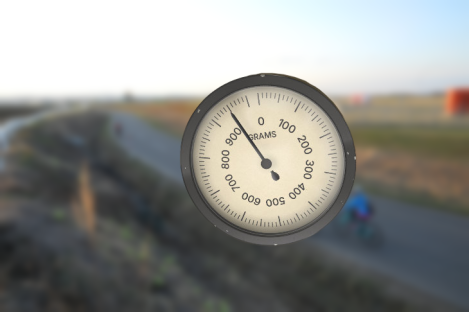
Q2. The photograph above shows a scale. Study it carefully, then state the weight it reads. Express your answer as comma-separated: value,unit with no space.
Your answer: 950,g
